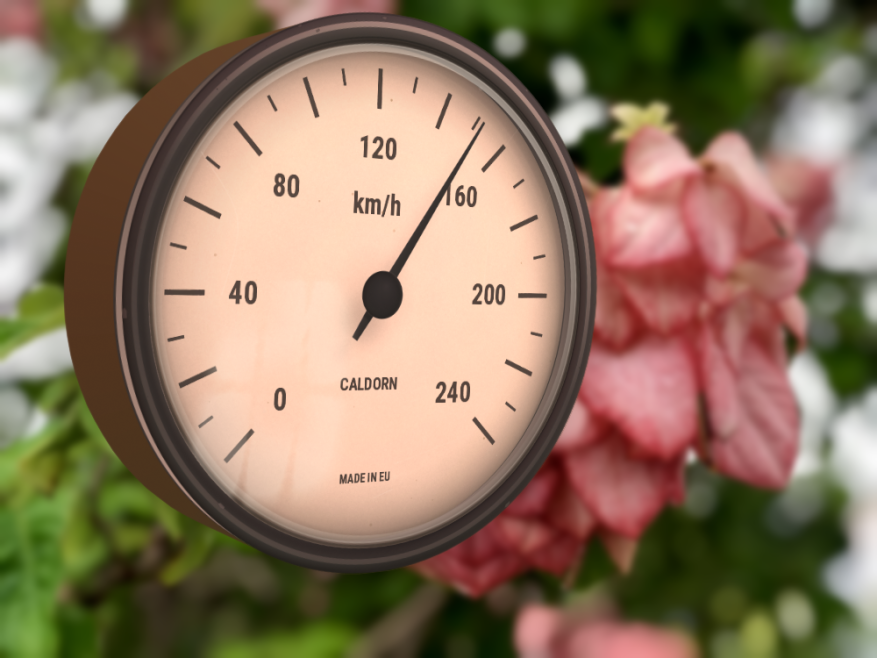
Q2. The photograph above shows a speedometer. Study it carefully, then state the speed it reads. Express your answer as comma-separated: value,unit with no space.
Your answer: 150,km/h
